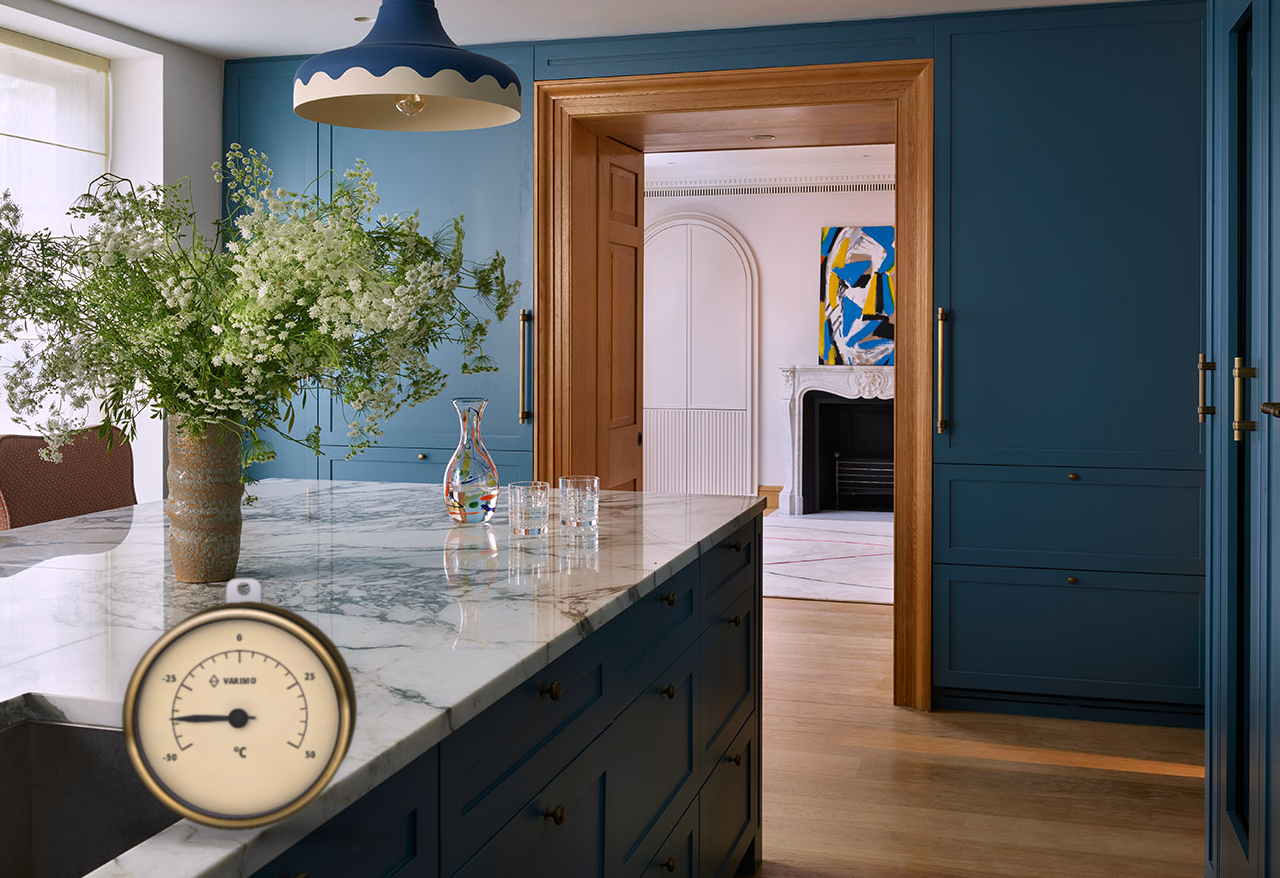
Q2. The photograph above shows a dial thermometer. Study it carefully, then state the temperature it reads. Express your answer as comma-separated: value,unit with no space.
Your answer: -37.5,°C
